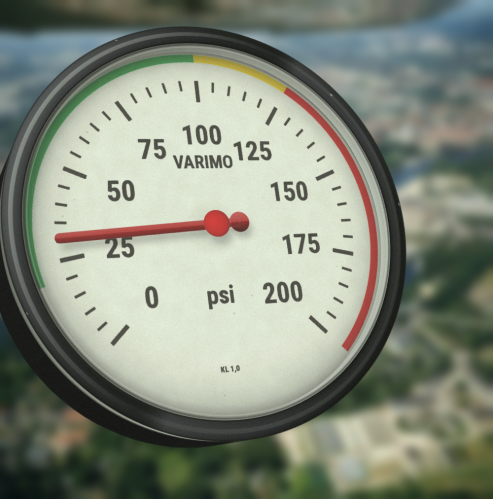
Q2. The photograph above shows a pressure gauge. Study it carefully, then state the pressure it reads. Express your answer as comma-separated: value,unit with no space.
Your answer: 30,psi
